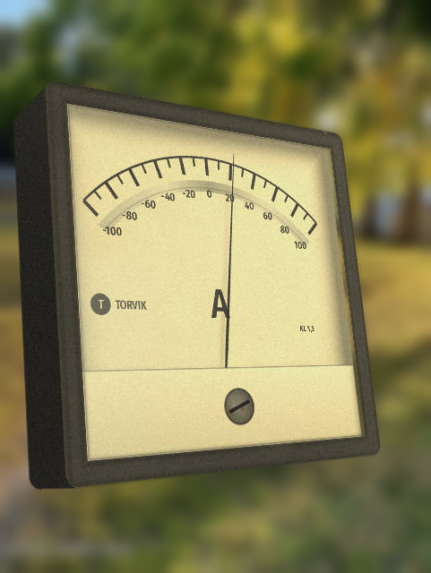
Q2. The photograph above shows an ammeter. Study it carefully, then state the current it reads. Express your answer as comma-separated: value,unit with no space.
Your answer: 20,A
